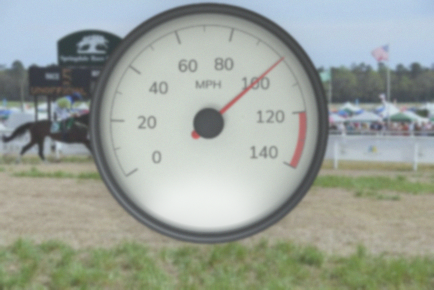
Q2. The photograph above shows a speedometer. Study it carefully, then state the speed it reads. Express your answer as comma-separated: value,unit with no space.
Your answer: 100,mph
